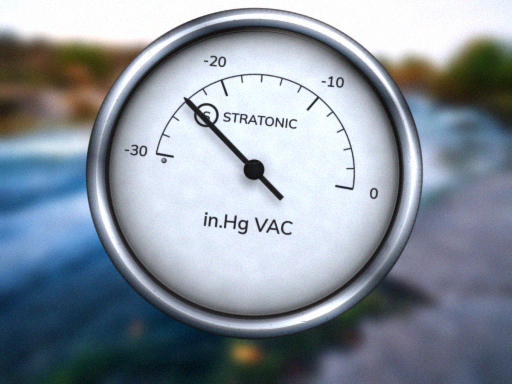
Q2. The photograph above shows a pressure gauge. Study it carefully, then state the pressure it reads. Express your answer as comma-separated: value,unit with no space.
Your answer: -24,inHg
